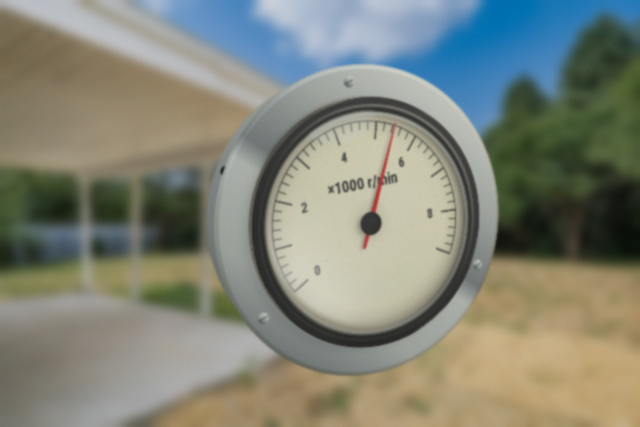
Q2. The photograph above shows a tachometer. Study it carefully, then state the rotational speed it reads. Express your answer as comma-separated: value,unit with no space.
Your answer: 5400,rpm
